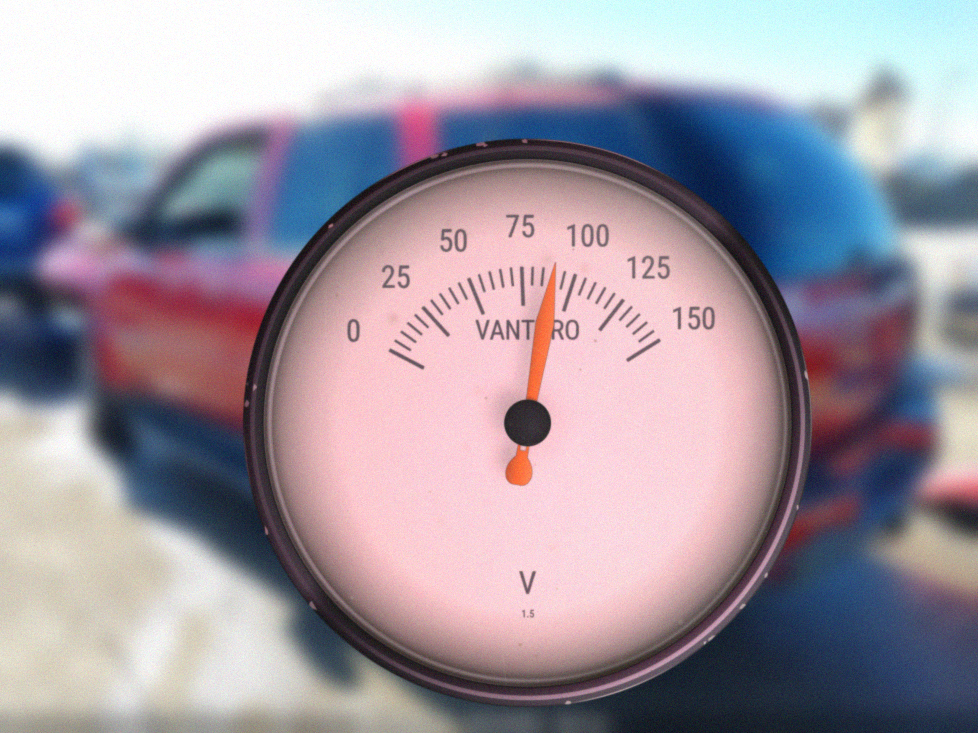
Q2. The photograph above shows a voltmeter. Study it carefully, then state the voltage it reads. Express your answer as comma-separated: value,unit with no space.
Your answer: 90,V
